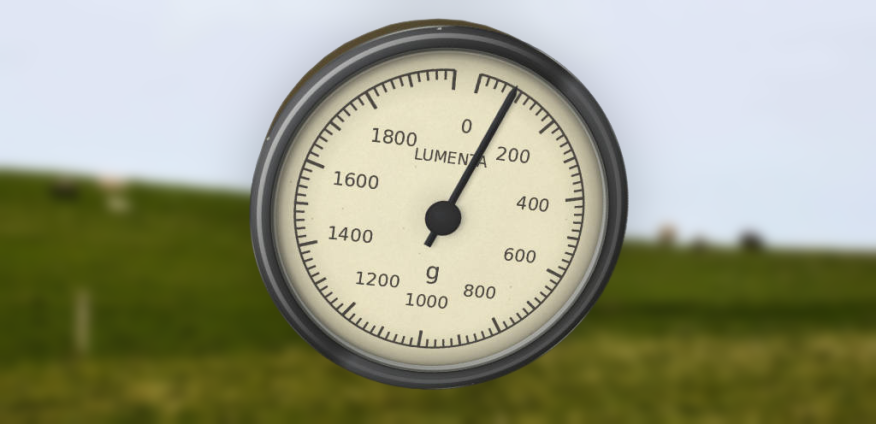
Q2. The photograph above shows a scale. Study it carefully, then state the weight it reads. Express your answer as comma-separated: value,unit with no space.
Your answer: 80,g
